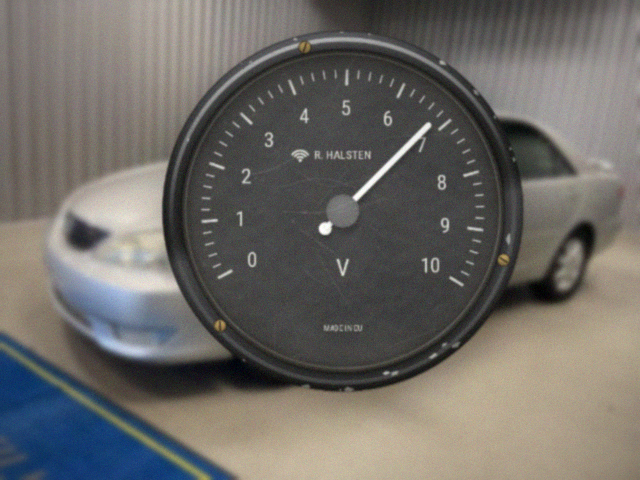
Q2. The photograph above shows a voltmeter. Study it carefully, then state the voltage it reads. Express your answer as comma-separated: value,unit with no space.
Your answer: 6.8,V
